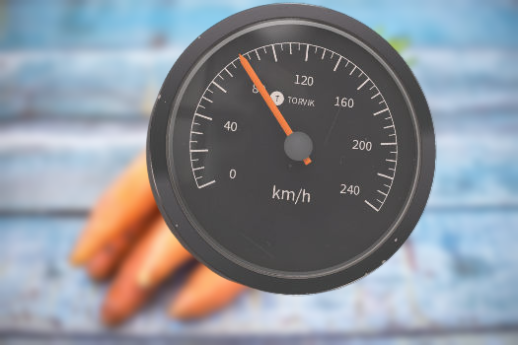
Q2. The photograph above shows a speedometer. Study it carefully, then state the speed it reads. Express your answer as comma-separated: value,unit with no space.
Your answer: 80,km/h
